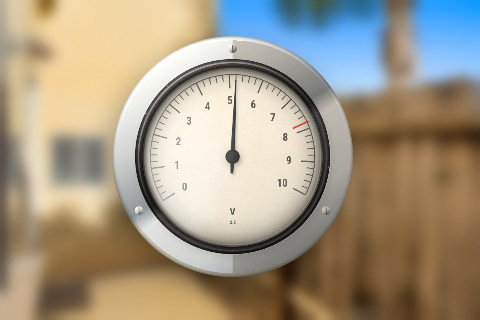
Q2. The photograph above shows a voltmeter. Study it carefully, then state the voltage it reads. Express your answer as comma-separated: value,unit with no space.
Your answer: 5.2,V
